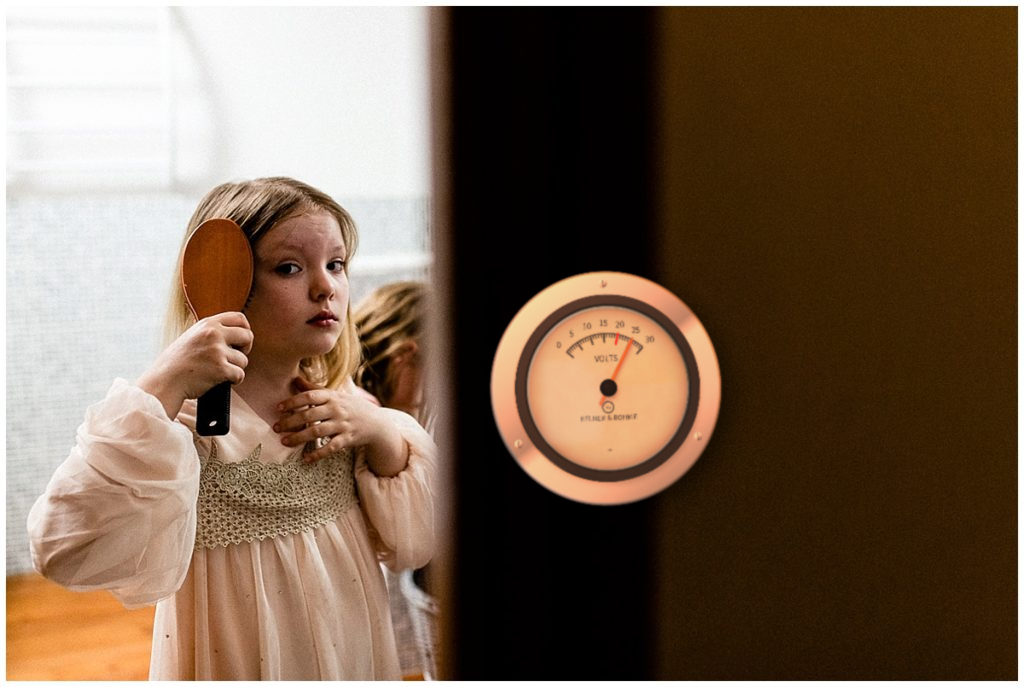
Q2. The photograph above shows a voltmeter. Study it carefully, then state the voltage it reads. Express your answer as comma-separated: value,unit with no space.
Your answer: 25,V
